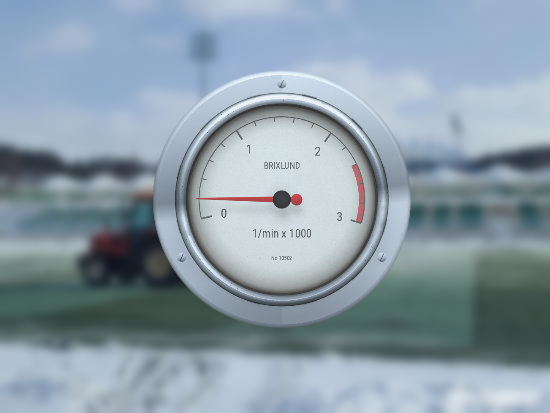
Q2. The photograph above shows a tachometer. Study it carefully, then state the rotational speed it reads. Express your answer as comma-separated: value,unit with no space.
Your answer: 200,rpm
